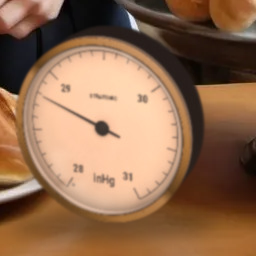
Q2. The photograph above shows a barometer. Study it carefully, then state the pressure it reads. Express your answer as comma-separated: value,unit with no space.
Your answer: 28.8,inHg
